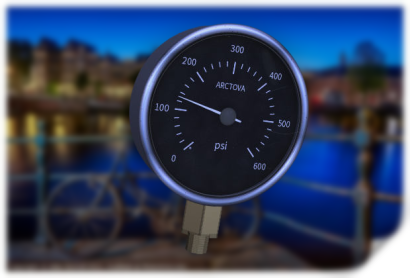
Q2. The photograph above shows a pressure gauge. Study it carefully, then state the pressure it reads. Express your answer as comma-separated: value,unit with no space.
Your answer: 130,psi
